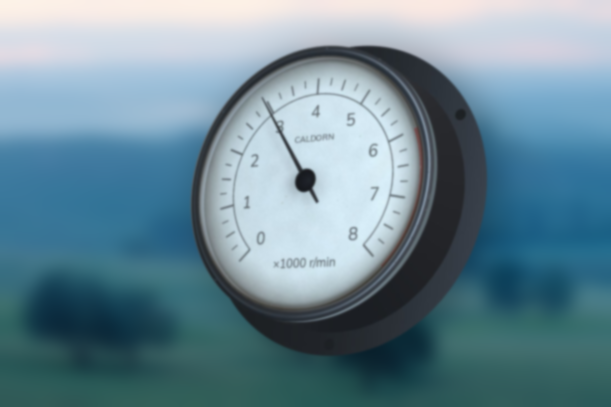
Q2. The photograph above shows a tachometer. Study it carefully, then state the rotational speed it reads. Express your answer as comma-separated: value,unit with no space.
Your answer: 3000,rpm
